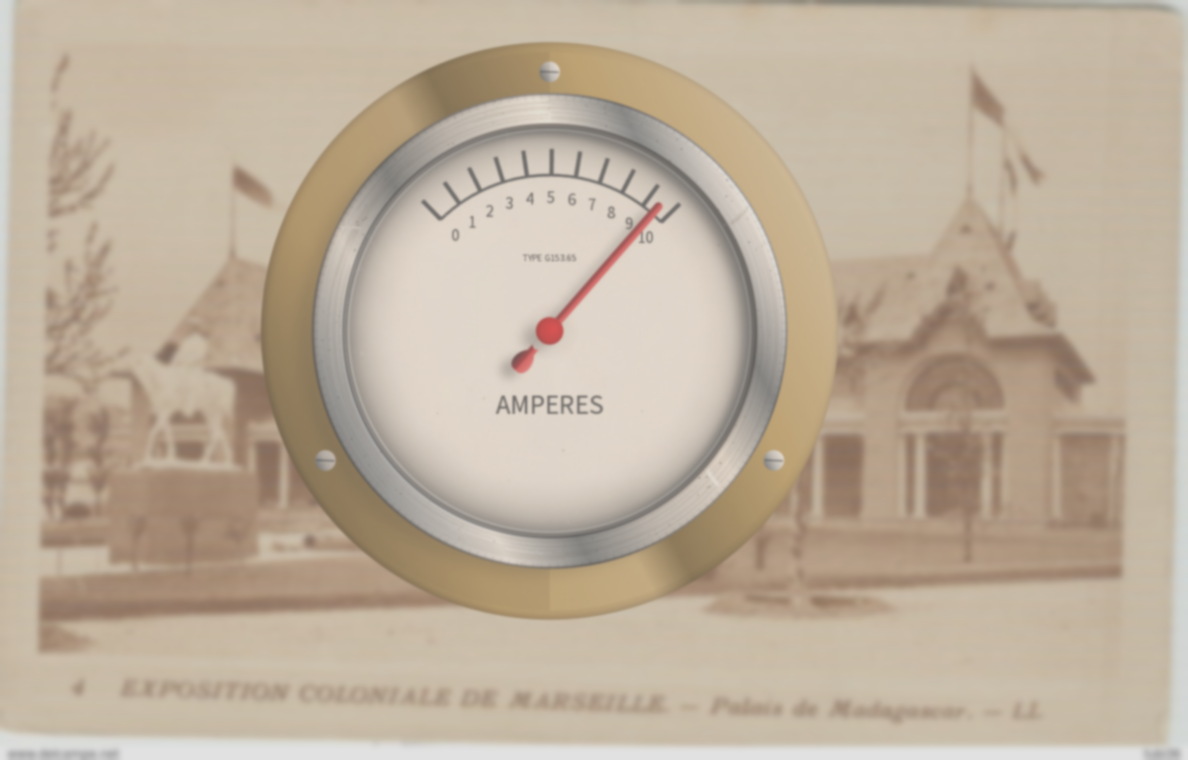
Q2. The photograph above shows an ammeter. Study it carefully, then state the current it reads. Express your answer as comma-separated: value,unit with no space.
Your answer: 9.5,A
